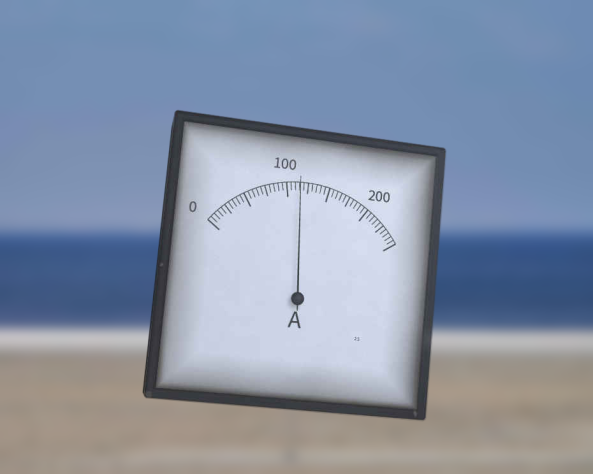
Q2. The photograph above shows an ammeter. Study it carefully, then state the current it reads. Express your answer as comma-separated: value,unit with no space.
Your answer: 115,A
